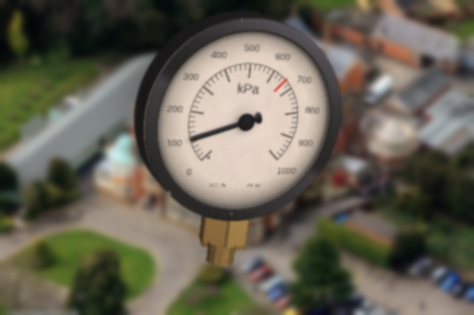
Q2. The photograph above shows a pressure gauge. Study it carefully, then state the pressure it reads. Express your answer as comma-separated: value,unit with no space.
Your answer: 100,kPa
